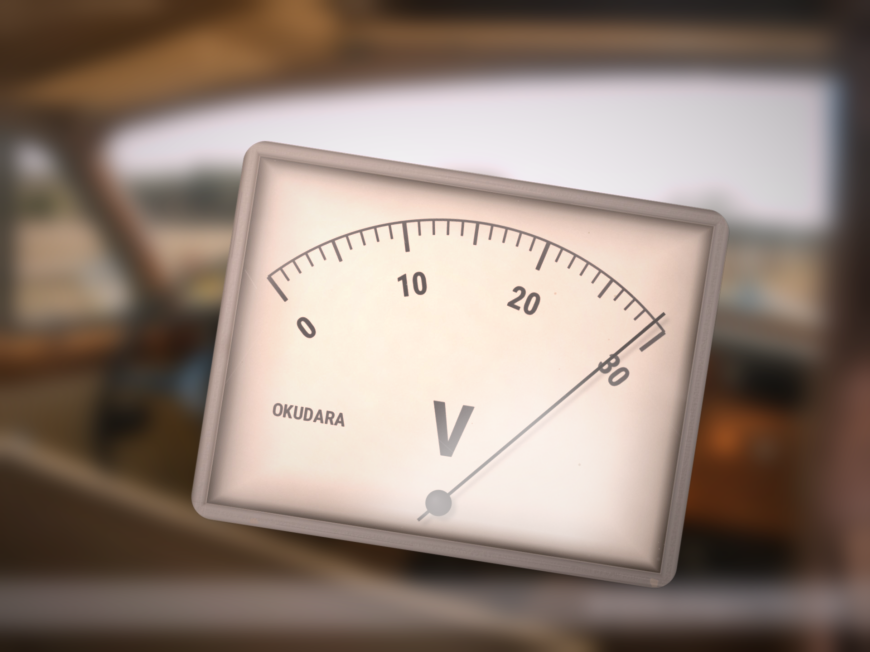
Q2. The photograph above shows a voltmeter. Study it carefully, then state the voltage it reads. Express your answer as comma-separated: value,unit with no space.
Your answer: 29,V
